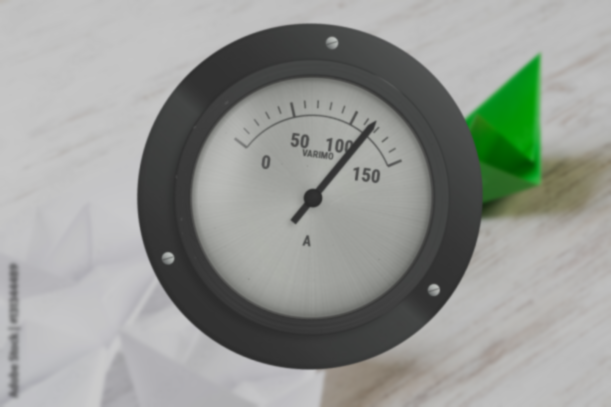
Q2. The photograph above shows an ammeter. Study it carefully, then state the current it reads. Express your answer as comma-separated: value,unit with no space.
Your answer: 115,A
